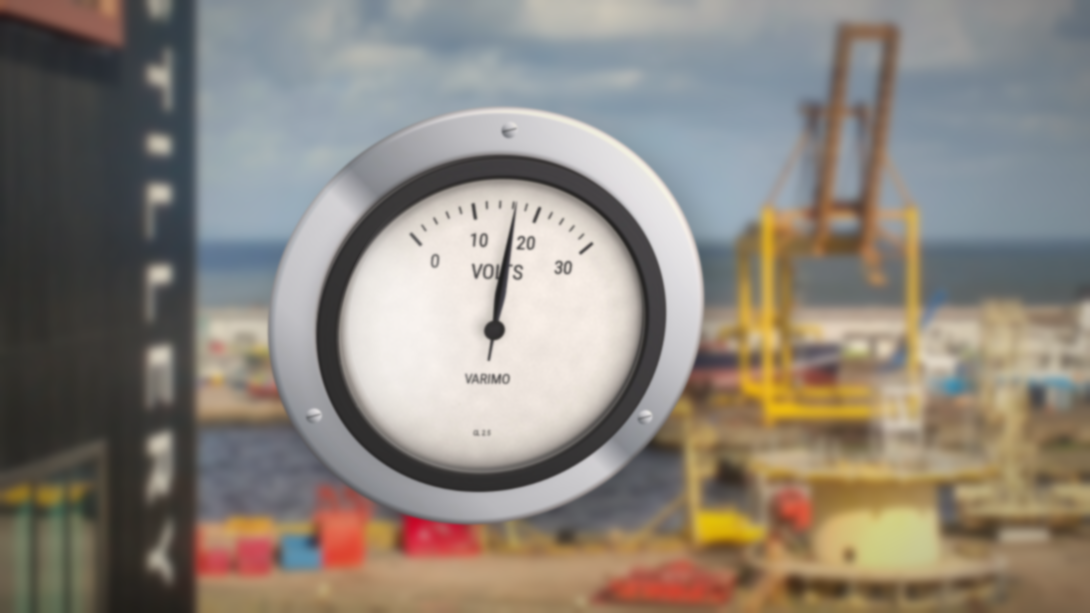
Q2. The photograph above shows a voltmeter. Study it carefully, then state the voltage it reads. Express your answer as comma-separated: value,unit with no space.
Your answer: 16,V
